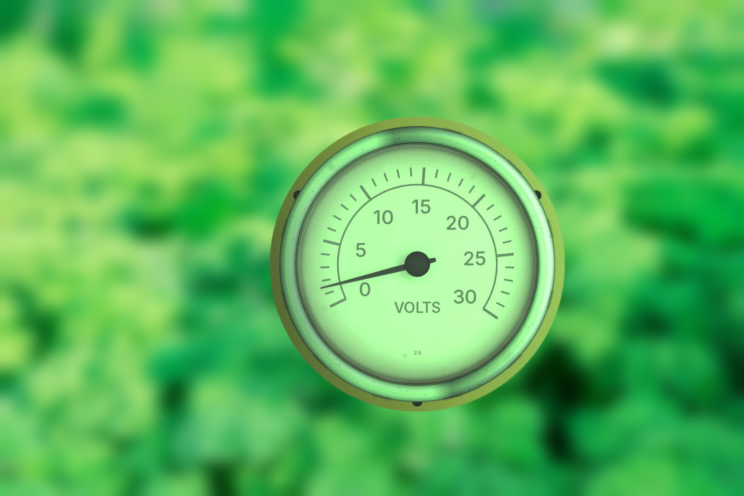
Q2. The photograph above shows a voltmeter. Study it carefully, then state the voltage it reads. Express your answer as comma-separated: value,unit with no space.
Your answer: 1.5,V
